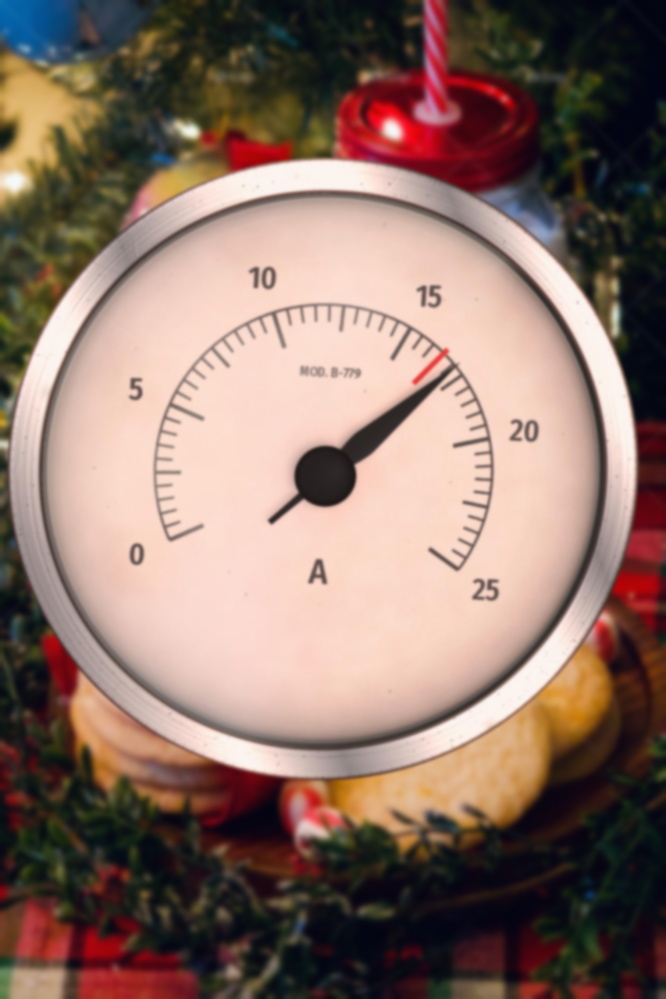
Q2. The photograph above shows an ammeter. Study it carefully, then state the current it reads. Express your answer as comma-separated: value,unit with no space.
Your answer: 17,A
